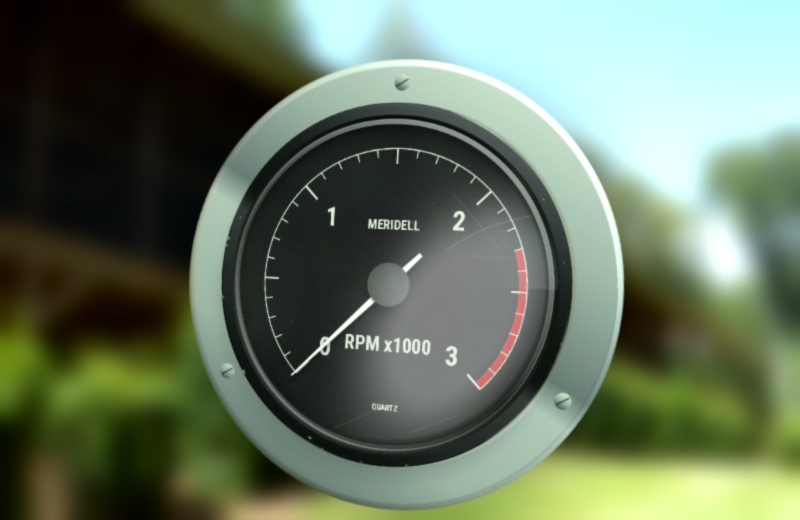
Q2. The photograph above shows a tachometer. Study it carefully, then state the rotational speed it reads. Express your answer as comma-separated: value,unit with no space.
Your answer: 0,rpm
